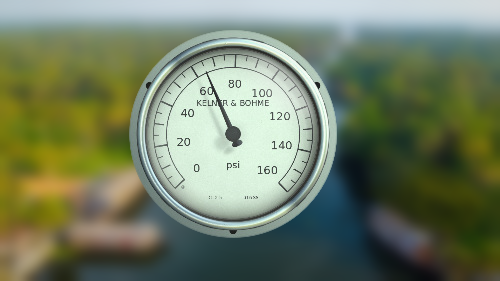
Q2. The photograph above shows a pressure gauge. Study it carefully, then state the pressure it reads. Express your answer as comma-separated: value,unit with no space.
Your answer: 65,psi
